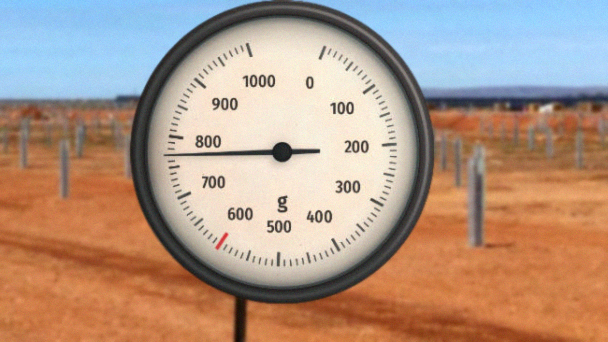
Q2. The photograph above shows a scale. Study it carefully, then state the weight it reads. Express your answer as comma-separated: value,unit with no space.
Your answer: 770,g
